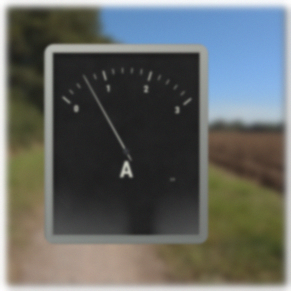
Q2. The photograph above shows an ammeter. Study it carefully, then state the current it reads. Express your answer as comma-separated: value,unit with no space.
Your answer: 0.6,A
